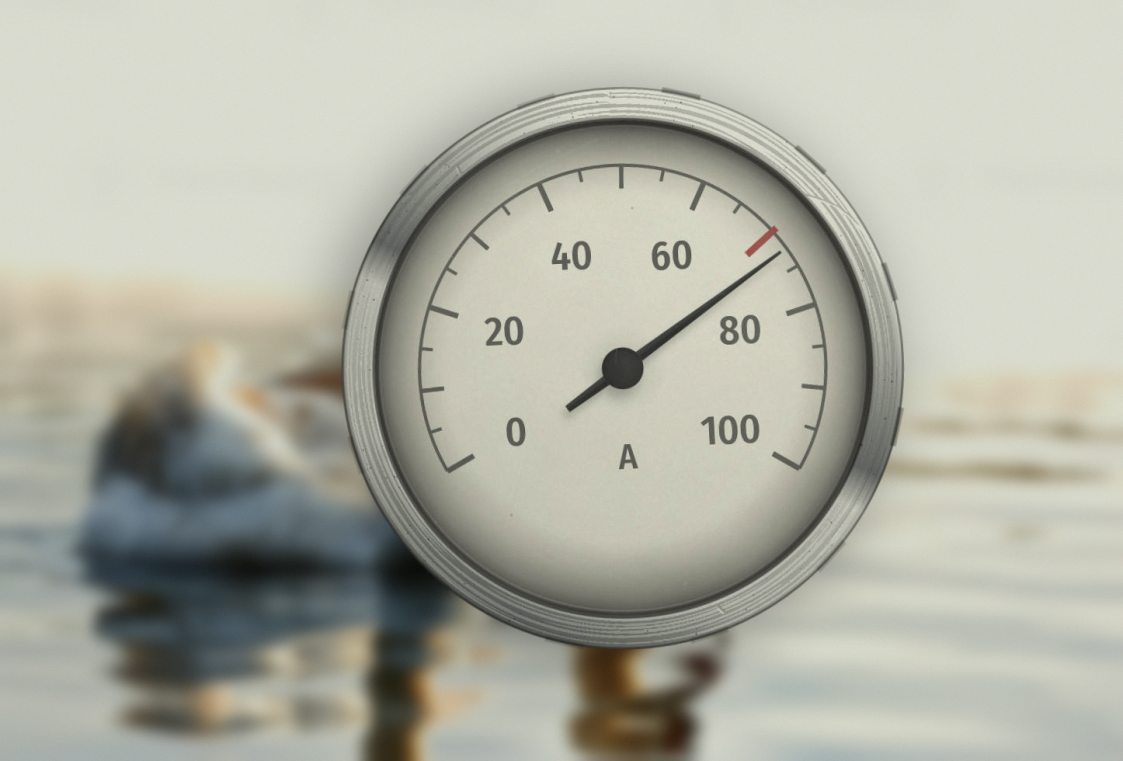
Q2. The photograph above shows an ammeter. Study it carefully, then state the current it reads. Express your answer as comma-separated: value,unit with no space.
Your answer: 72.5,A
